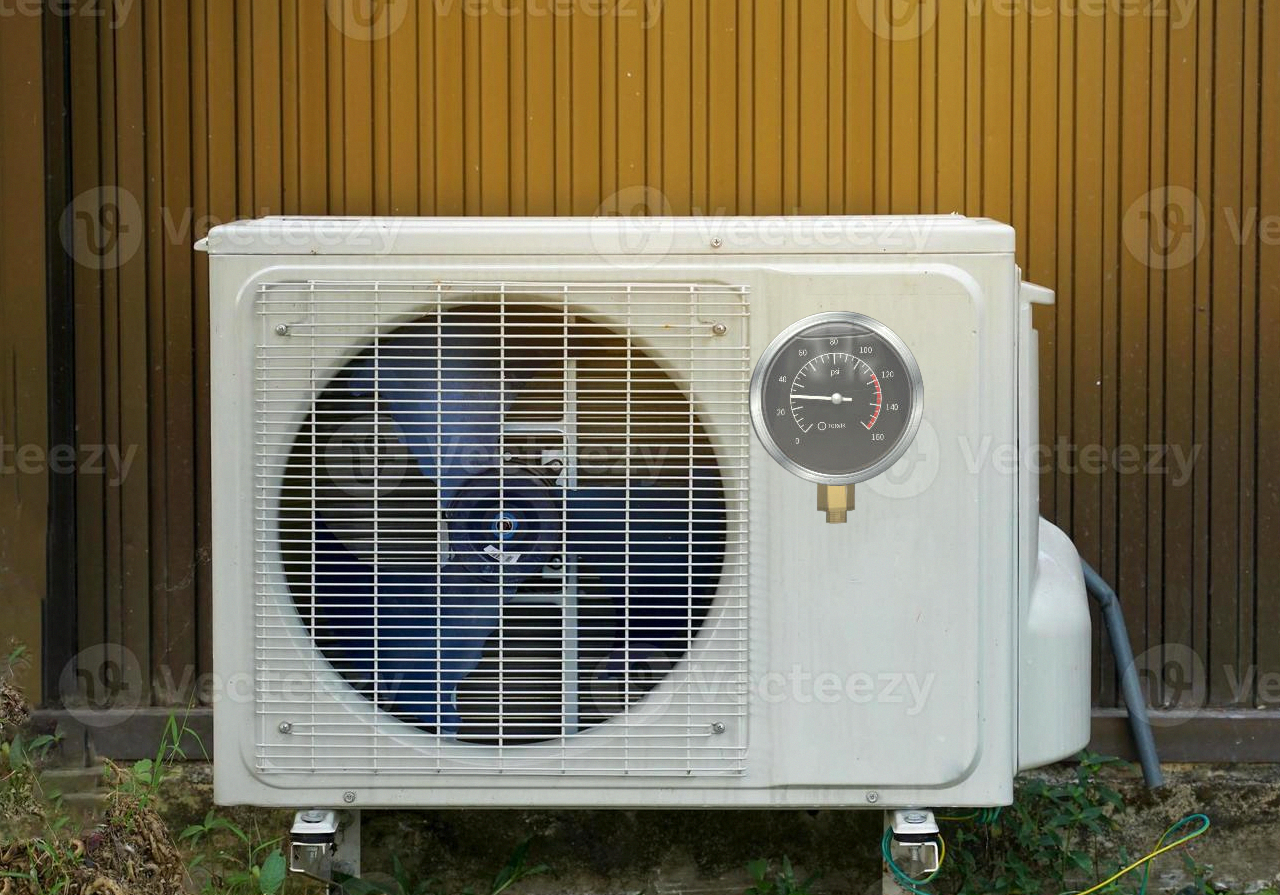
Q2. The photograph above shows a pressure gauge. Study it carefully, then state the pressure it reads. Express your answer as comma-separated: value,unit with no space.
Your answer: 30,psi
